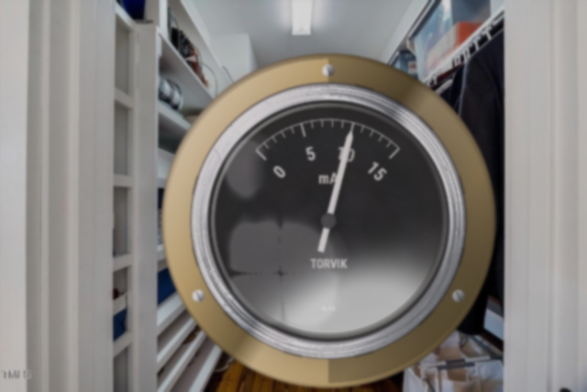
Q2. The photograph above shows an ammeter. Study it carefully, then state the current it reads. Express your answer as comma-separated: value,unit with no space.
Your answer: 10,mA
